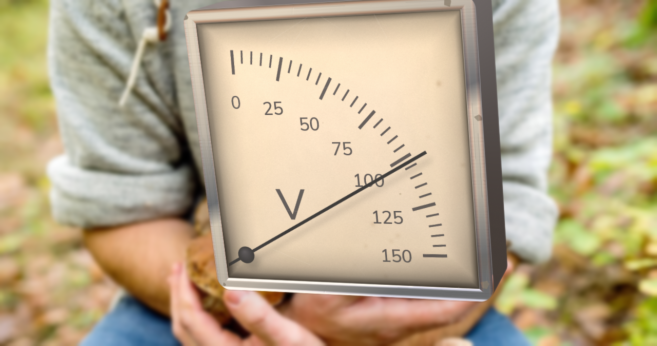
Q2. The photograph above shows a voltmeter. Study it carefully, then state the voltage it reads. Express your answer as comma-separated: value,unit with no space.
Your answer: 102.5,V
